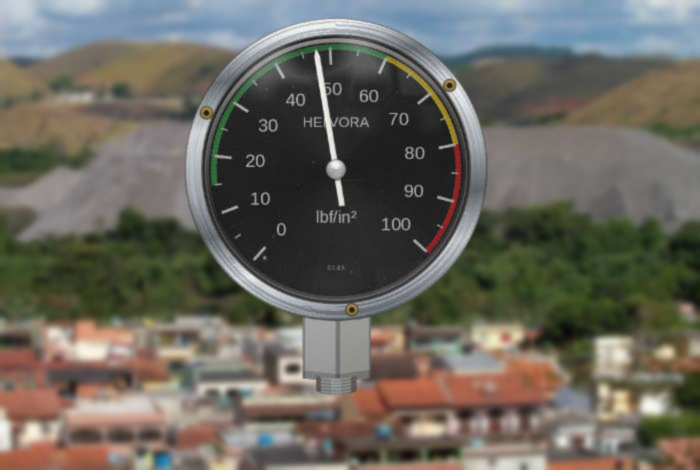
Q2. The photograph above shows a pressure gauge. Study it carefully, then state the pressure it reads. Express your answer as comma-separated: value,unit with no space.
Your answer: 47.5,psi
